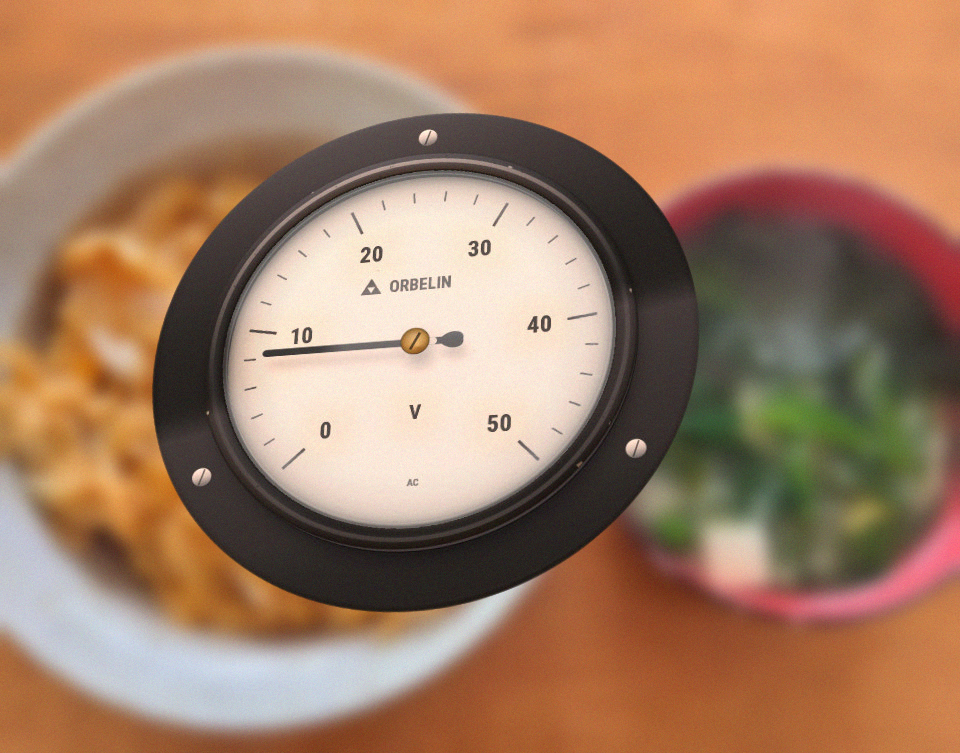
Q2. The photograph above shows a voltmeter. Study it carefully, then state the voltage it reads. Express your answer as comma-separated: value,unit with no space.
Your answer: 8,V
